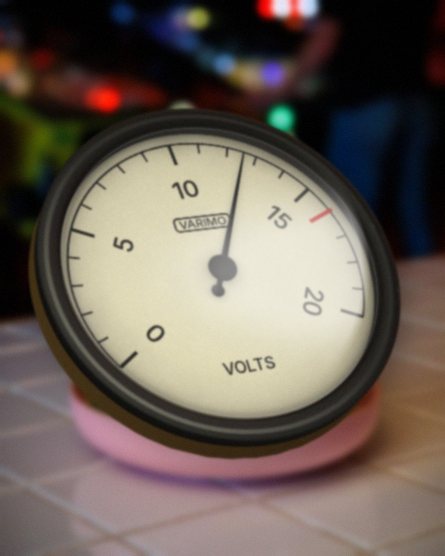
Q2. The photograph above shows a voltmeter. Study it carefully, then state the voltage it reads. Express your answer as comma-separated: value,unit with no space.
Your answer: 12.5,V
